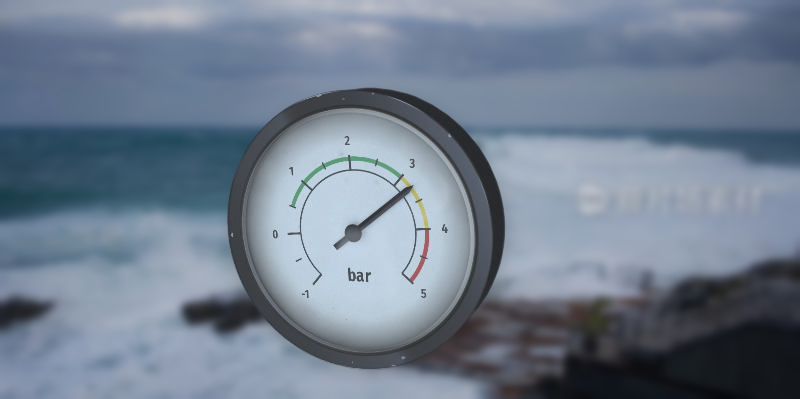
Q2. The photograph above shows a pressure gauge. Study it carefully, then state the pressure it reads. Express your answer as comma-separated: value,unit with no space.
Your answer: 3.25,bar
